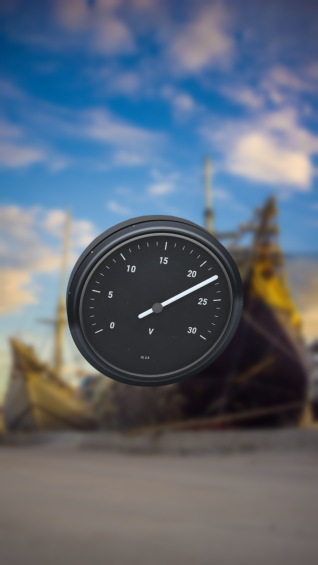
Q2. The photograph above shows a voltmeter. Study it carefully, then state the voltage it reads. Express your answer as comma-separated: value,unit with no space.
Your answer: 22,V
